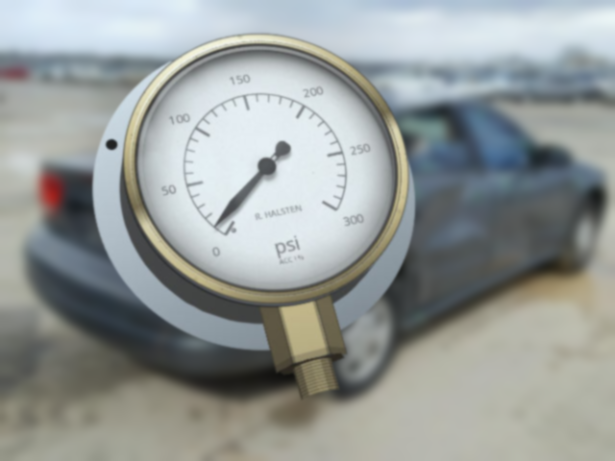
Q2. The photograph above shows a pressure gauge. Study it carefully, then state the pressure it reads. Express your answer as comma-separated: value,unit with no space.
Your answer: 10,psi
